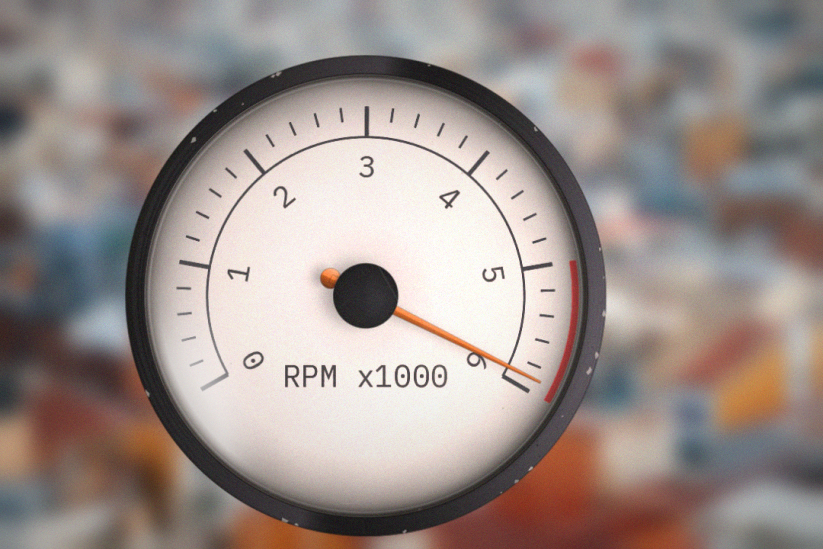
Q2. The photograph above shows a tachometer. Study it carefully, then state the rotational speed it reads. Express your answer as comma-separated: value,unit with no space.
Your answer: 5900,rpm
